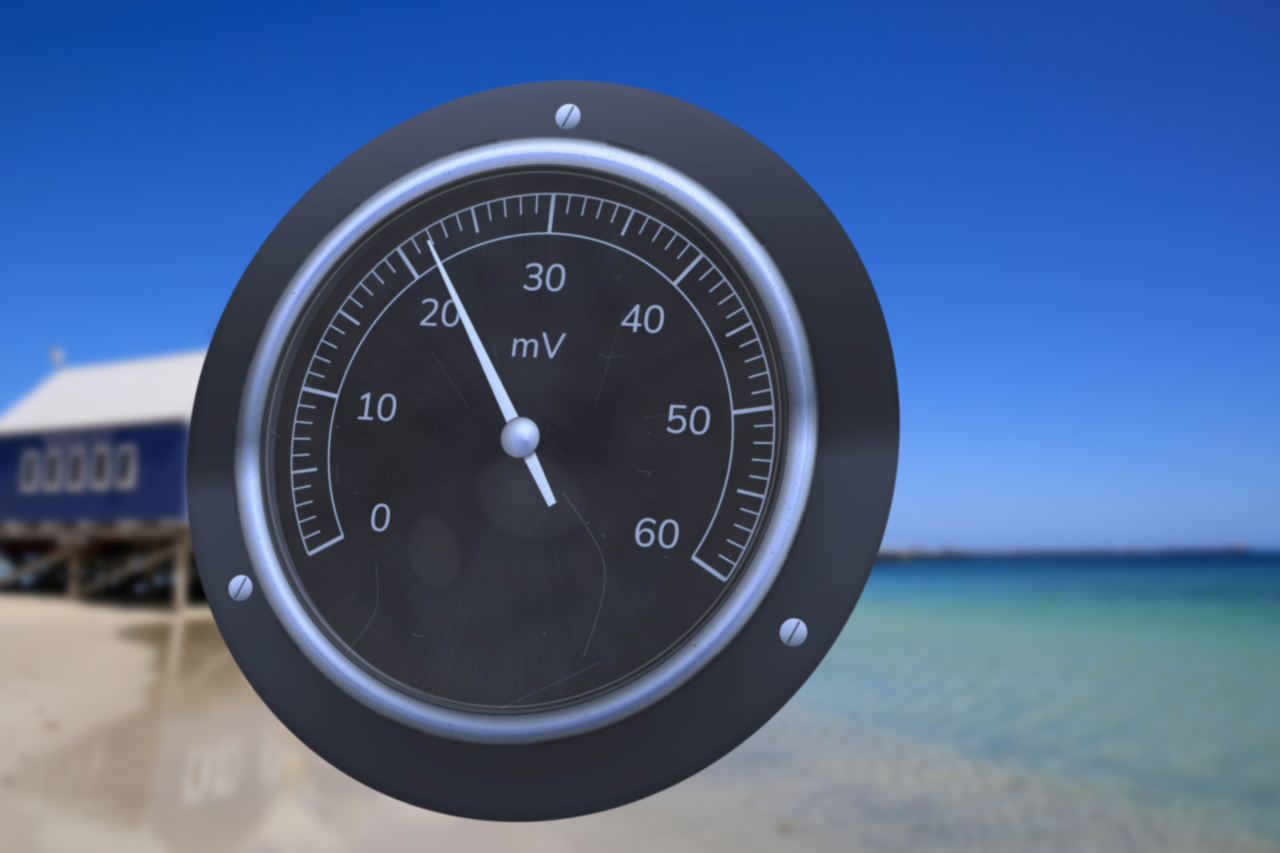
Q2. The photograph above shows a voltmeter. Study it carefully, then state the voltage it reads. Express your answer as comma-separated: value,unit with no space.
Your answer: 22,mV
